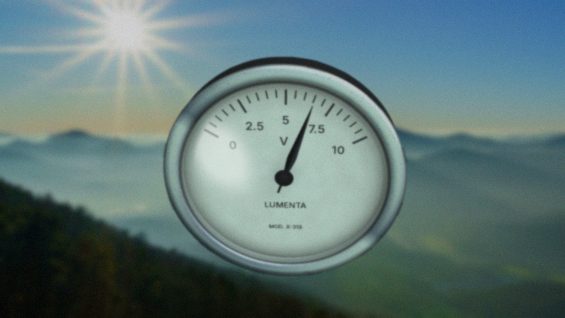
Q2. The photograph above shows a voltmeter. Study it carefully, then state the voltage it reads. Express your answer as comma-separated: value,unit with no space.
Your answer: 6.5,V
